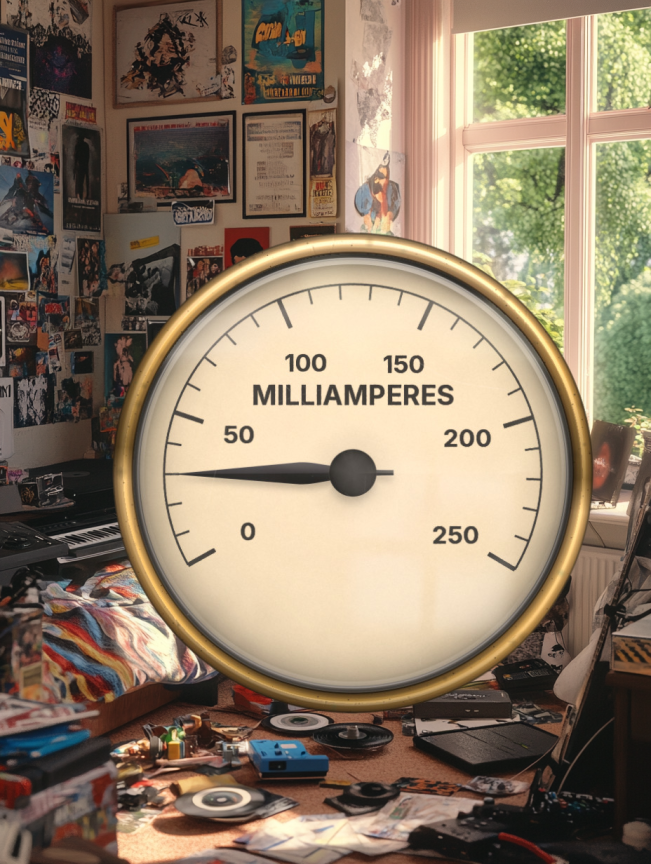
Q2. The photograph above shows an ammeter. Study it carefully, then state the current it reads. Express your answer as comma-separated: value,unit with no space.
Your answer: 30,mA
